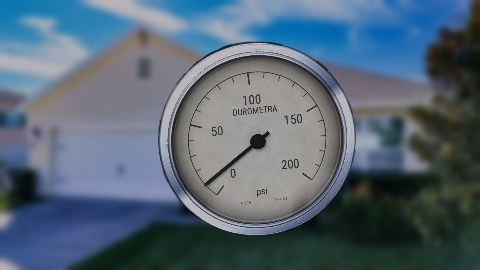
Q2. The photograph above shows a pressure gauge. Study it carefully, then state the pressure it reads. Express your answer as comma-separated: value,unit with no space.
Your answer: 10,psi
